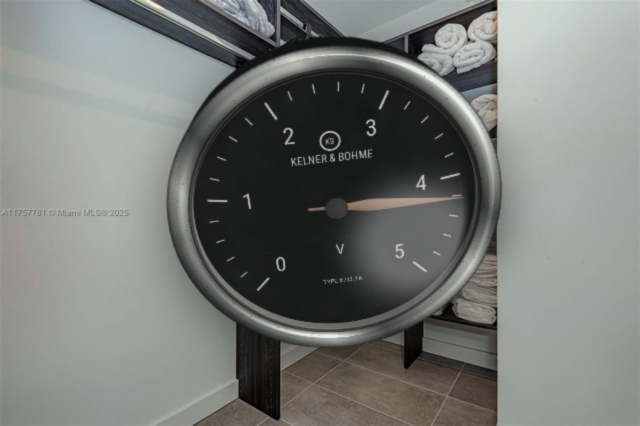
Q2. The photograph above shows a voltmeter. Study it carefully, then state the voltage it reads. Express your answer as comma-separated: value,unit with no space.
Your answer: 4.2,V
